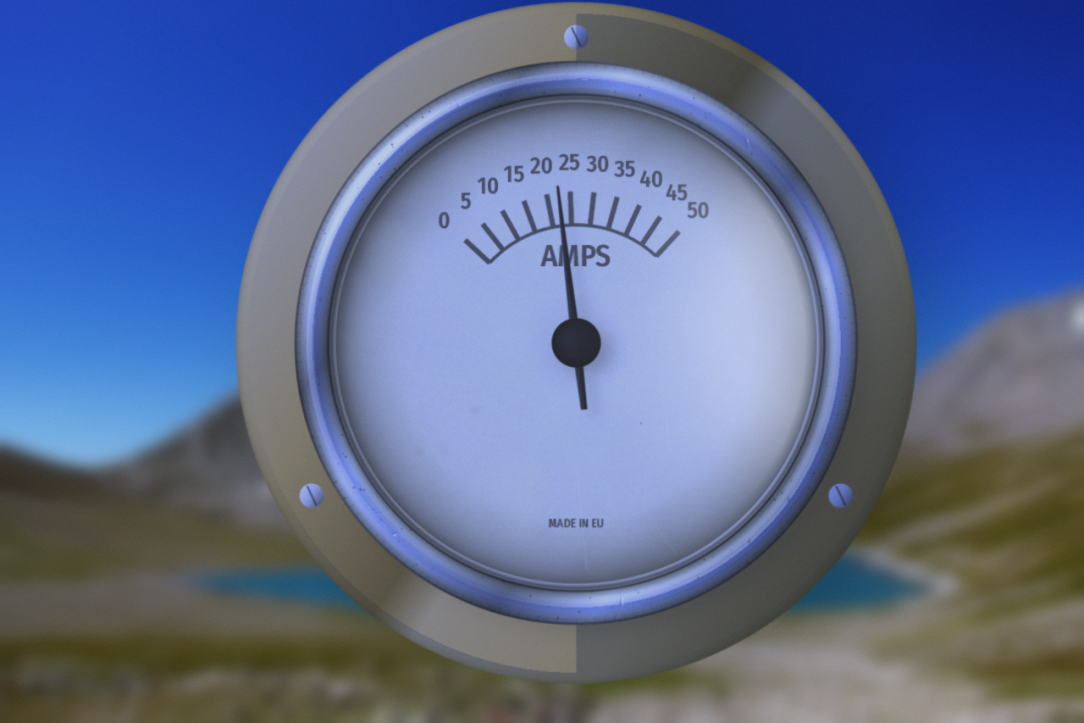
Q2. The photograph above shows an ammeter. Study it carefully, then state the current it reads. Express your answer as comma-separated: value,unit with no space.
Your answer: 22.5,A
